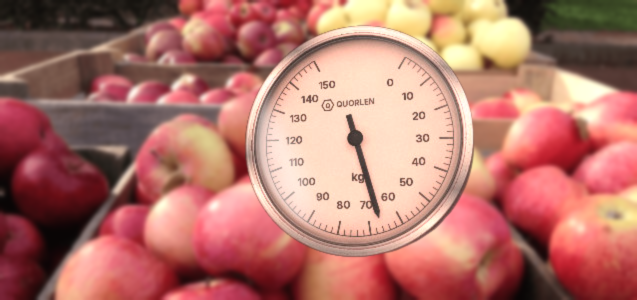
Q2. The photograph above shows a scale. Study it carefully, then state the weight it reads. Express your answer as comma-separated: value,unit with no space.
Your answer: 66,kg
